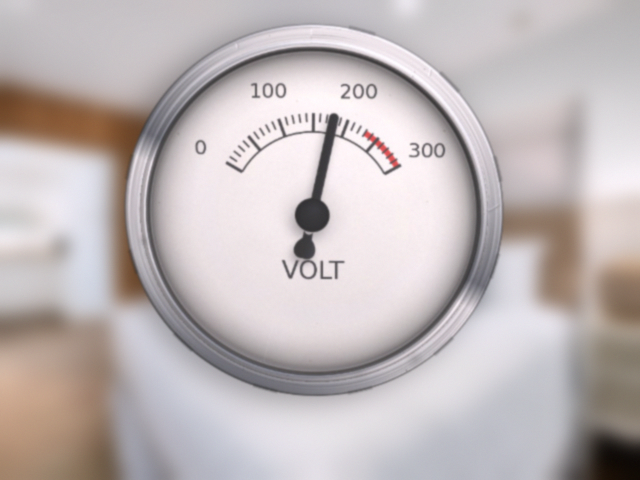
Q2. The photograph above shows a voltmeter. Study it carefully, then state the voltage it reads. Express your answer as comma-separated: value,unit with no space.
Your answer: 180,V
